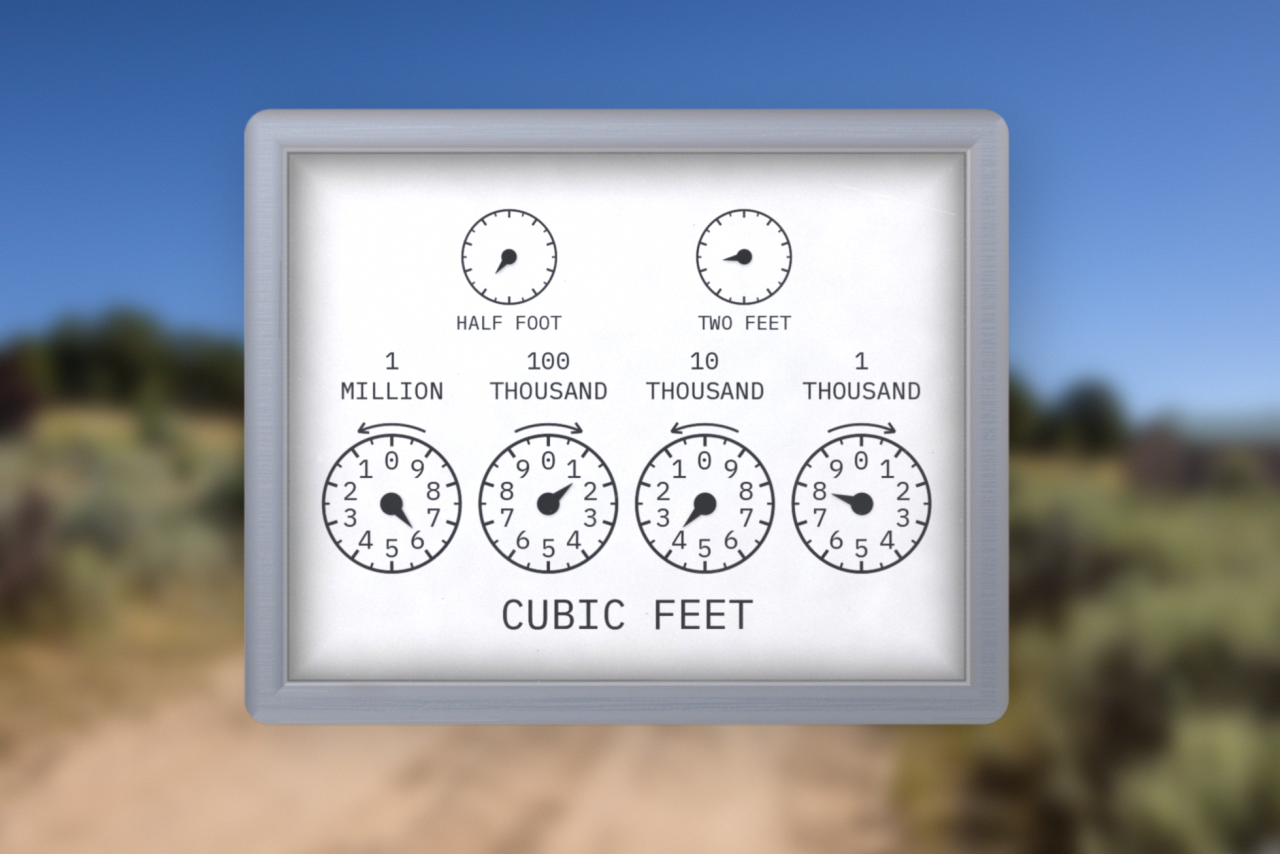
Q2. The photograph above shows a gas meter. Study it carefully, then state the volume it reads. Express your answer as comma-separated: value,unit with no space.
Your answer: 613800,ft³
